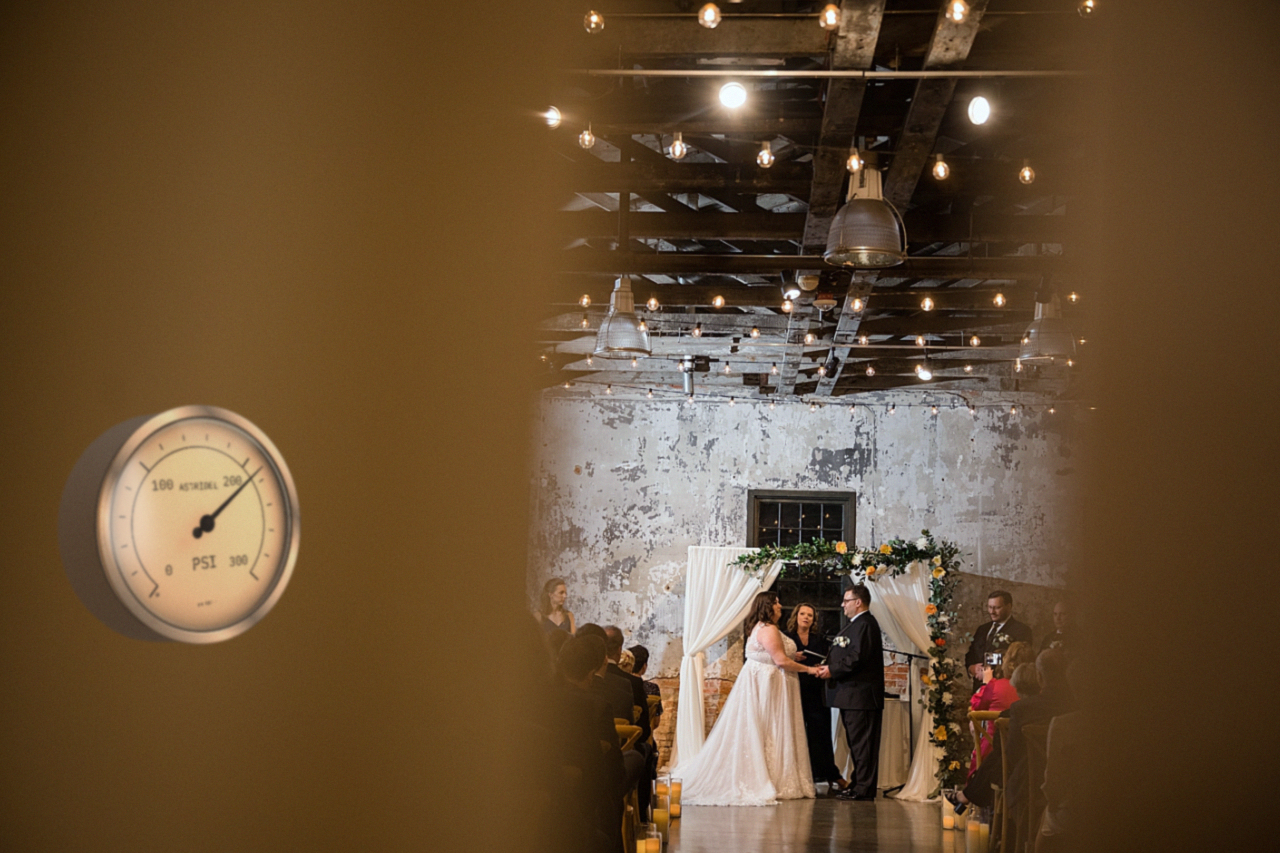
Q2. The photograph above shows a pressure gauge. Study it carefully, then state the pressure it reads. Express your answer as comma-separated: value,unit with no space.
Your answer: 210,psi
